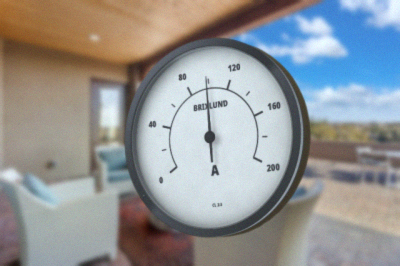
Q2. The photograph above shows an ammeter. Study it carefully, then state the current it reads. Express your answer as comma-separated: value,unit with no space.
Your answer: 100,A
